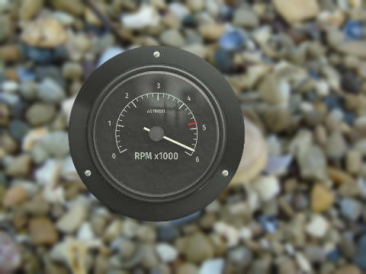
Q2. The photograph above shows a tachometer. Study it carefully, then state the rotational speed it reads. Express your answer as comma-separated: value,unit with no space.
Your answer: 5800,rpm
